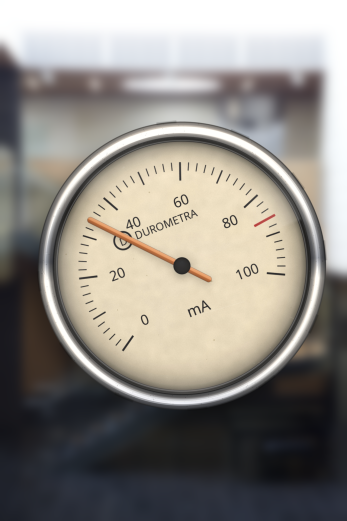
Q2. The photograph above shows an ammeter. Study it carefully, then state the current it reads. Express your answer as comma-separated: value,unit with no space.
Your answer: 34,mA
